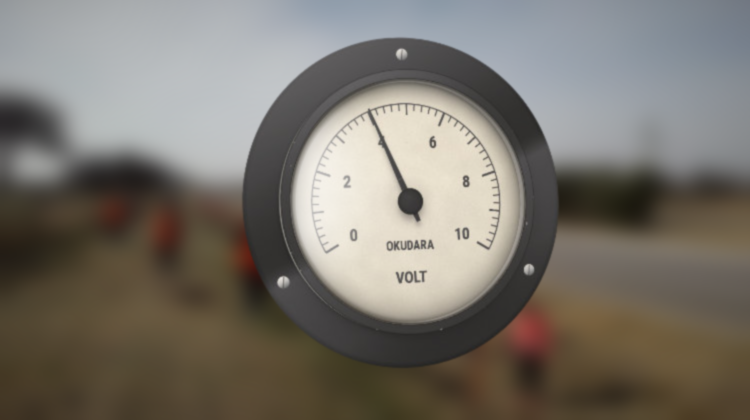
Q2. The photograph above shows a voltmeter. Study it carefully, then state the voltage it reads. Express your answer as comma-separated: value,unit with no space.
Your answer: 4,V
